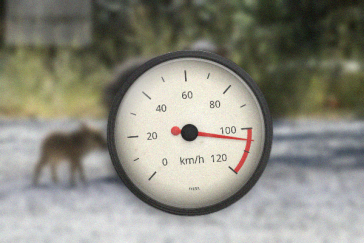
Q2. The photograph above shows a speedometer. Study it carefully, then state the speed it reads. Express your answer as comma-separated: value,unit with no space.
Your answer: 105,km/h
